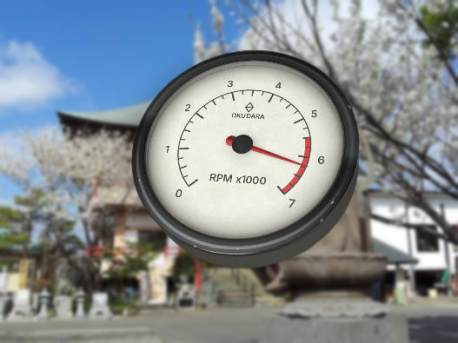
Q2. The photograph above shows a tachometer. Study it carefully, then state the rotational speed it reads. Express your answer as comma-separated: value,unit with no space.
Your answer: 6250,rpm
